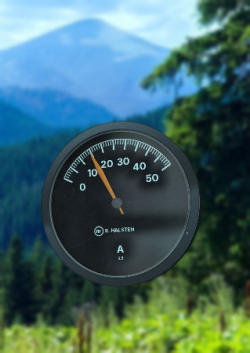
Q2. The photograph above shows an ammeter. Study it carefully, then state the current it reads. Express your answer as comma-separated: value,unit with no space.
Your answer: 15,A
